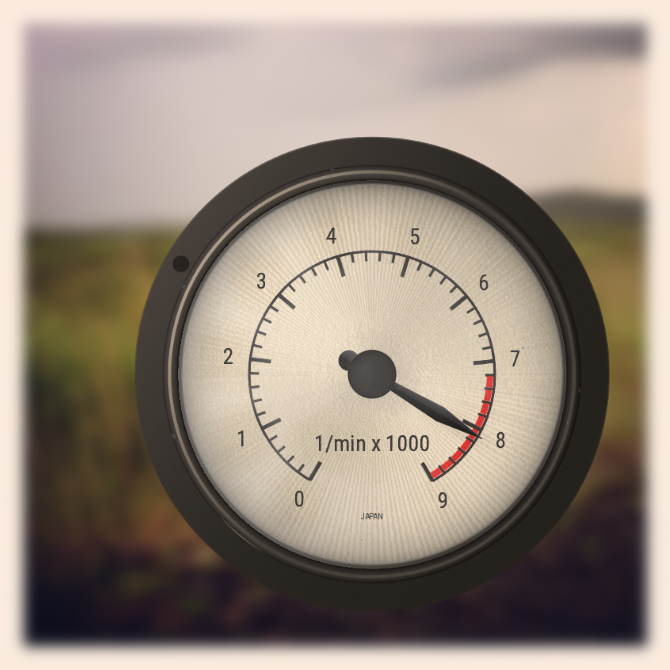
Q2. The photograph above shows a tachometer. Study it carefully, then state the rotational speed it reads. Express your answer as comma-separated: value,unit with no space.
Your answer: 8100,rpm
